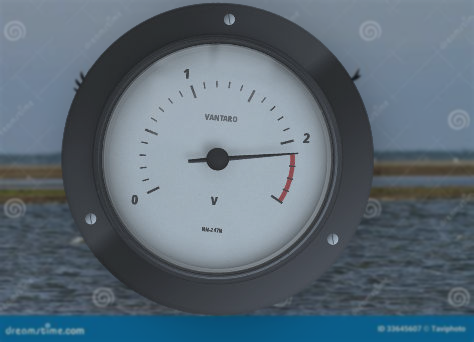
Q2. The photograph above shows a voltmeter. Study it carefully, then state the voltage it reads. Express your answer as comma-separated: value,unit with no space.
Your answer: 2.1,V
